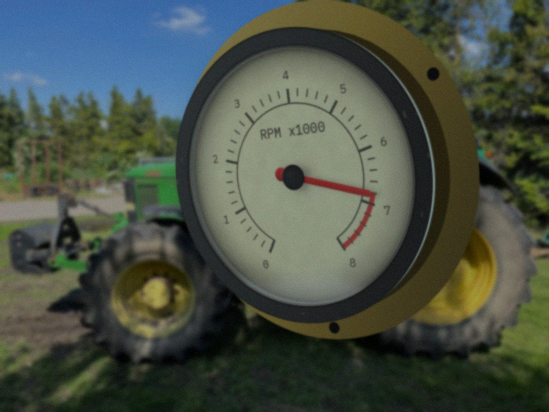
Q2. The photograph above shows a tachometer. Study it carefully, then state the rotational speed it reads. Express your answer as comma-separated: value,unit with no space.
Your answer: 6800,rpm
